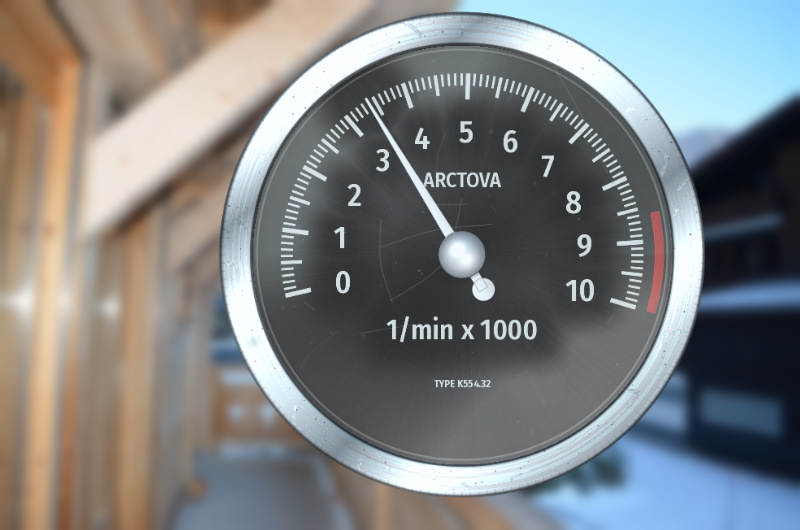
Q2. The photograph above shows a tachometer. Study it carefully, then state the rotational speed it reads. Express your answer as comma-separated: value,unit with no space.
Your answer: 3400,rpm
